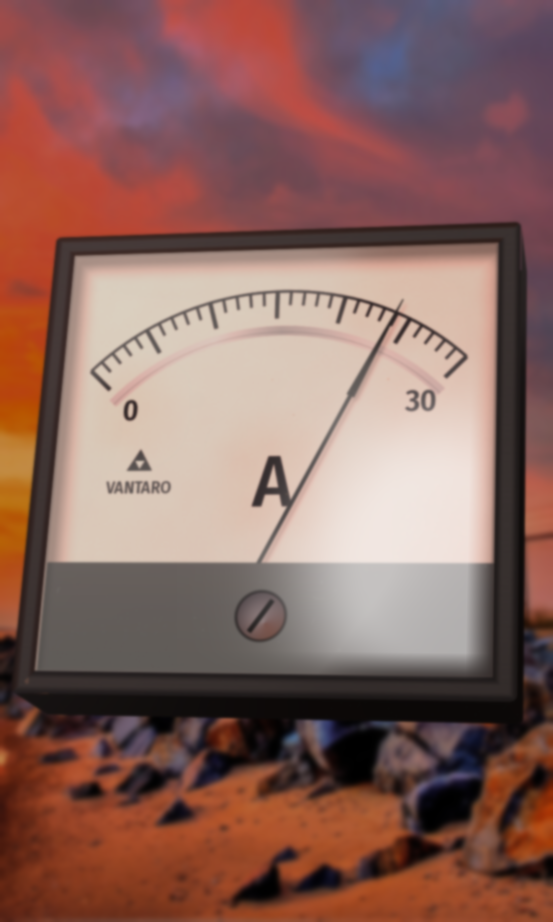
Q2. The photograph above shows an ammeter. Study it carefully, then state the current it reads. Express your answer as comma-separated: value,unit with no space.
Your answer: 24,A
